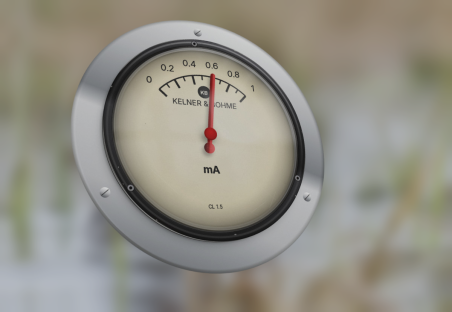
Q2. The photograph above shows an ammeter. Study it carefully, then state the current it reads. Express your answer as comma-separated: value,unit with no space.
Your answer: 0.6,mA
